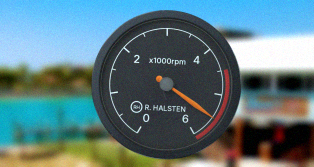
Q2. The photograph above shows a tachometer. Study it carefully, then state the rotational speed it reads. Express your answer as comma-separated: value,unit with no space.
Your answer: 5500,rpm
